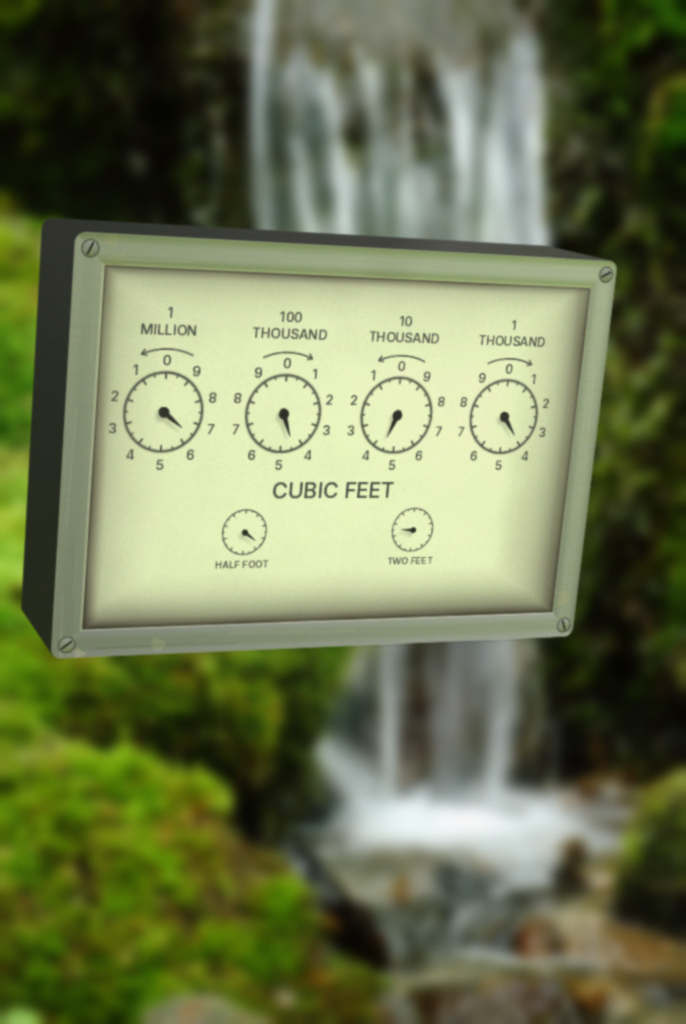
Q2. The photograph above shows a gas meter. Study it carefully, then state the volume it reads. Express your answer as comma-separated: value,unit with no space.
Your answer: 644400,ft³
